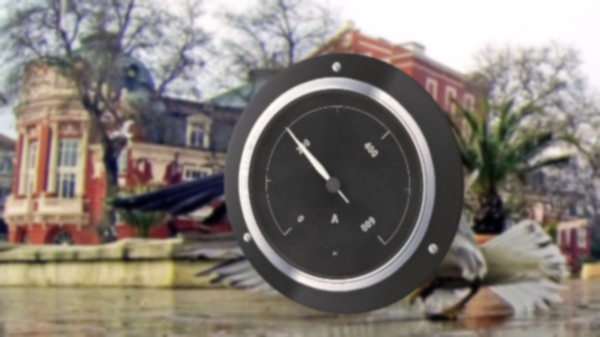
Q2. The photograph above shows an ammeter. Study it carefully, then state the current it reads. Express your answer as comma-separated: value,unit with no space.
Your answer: 200,A
